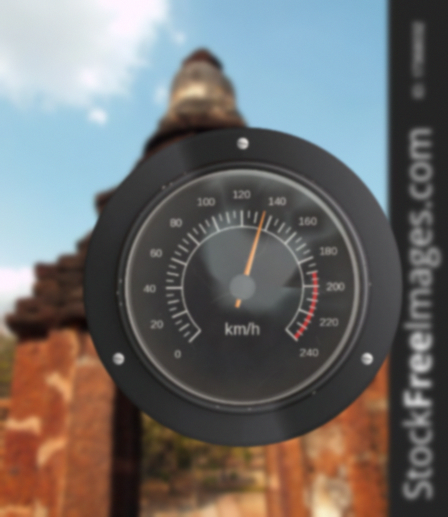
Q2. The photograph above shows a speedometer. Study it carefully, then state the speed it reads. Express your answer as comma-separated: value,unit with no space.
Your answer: 135,km/h
